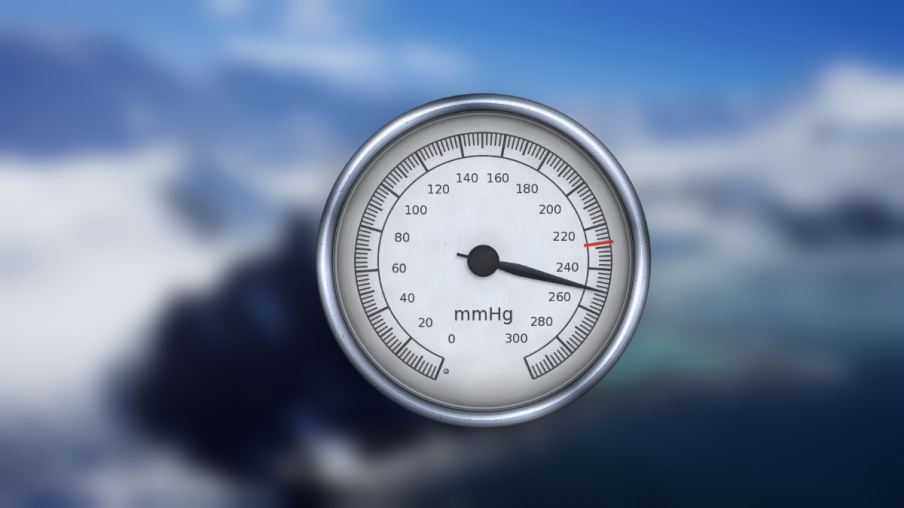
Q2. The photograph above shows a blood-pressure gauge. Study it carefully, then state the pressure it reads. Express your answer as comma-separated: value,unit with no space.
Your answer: 250,mmHg
